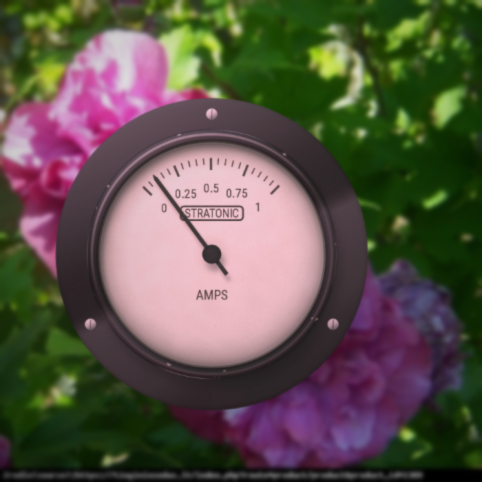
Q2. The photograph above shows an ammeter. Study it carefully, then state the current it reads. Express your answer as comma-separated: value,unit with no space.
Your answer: 0.1,A
